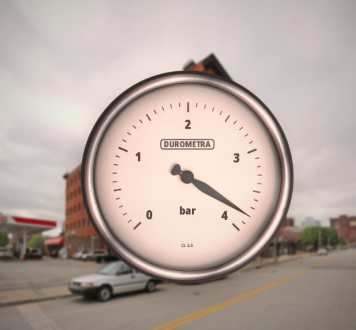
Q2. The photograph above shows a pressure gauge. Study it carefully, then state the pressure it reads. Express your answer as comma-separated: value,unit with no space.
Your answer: 3.8,bar
